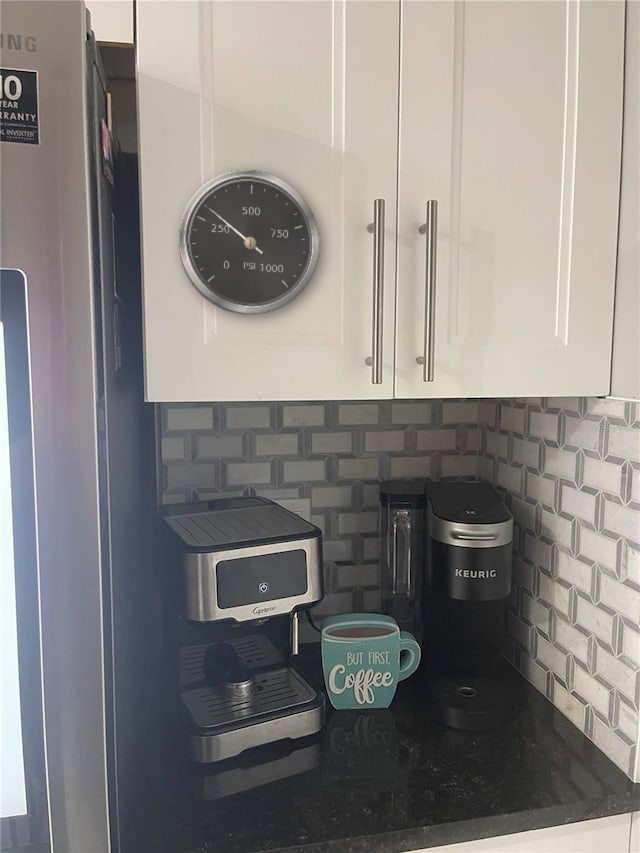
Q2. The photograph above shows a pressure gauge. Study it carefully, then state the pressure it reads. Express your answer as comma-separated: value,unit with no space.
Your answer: 300,psi
